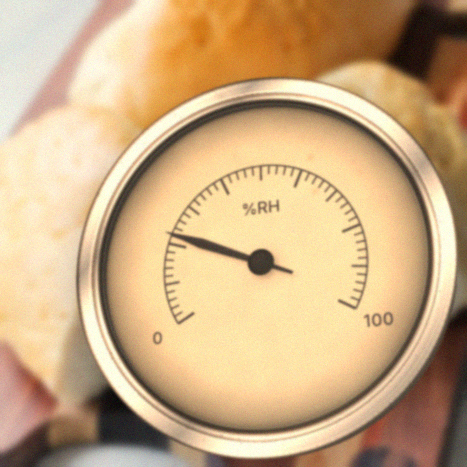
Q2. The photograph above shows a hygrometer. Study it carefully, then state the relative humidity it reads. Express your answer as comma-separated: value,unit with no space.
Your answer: 22,%
